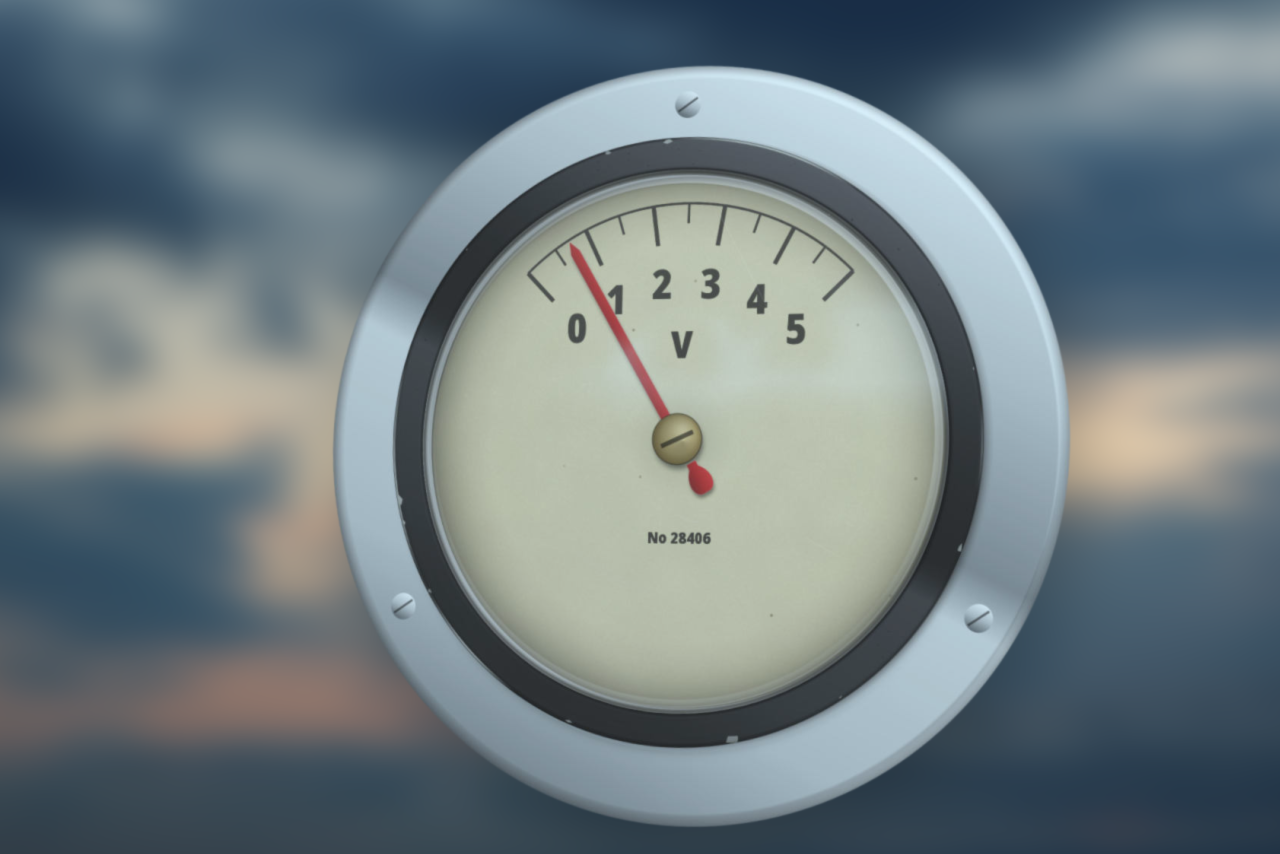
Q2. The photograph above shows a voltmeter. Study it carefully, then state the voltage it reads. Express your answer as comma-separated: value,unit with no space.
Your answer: 0.75,V
